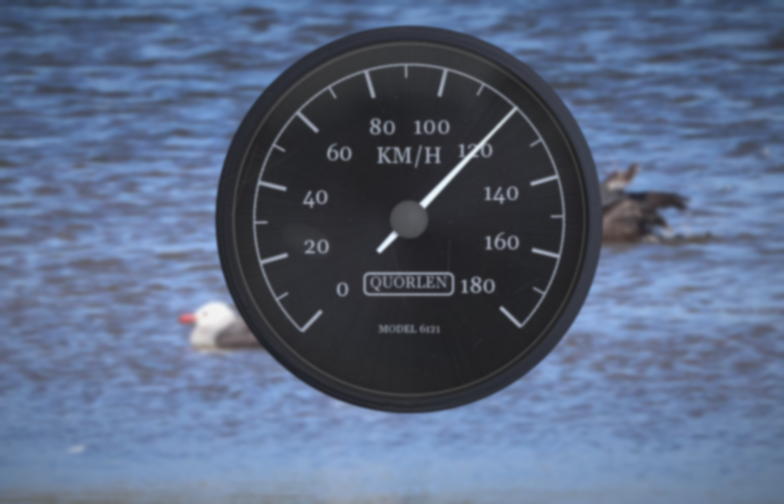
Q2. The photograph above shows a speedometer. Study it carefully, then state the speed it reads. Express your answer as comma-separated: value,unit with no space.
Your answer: 120,km/h
